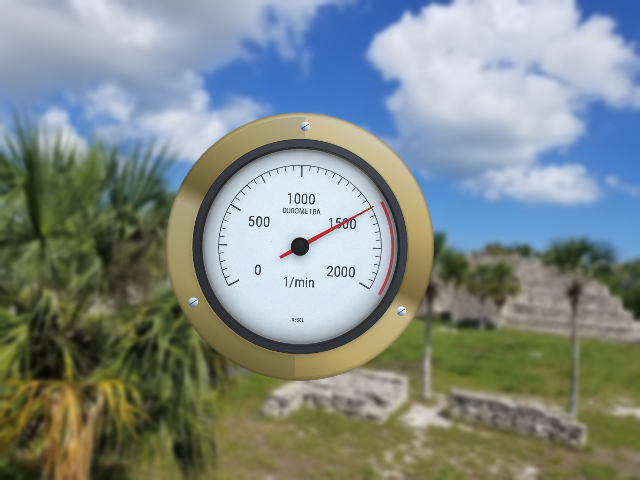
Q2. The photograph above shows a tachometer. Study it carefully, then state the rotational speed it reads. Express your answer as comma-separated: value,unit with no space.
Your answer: 1500,rpm
